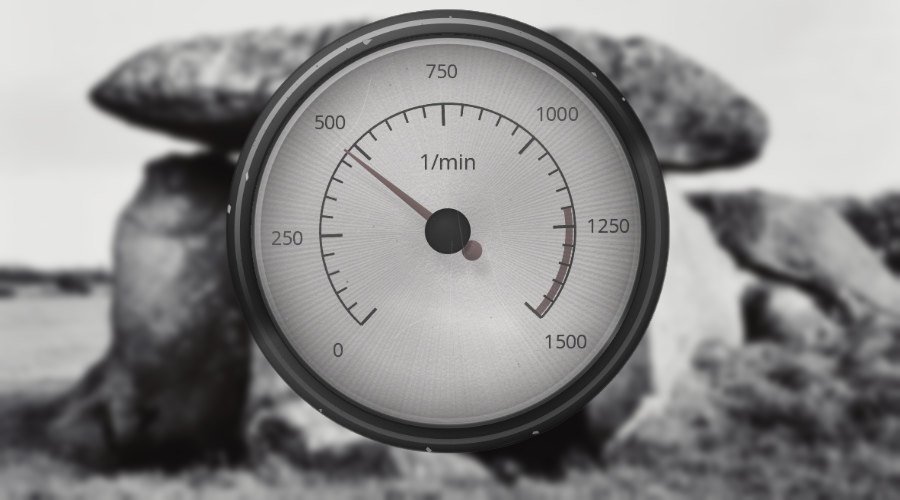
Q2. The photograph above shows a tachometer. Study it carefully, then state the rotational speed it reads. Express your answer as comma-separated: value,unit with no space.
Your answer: 475,rpm
